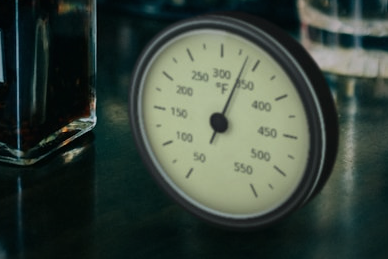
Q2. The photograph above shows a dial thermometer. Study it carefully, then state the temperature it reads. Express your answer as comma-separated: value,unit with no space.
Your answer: 337.5,°F
